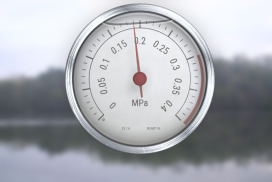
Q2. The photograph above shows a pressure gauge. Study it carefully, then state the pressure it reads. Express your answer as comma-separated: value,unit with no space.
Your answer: 0.19,MPa
